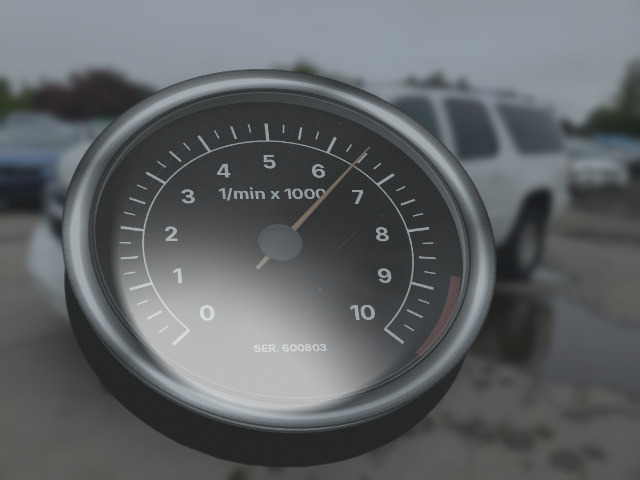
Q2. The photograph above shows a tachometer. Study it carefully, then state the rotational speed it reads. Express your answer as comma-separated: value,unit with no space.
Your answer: 6500,rpm
